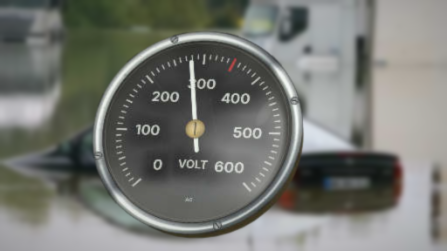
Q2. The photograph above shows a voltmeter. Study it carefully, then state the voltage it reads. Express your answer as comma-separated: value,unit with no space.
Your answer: 280,V
